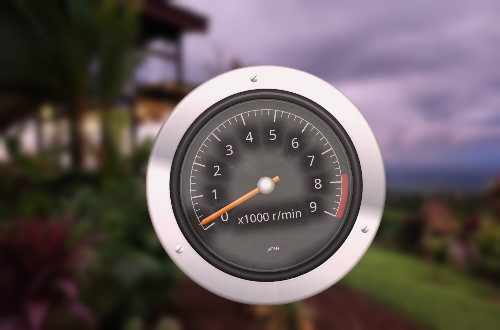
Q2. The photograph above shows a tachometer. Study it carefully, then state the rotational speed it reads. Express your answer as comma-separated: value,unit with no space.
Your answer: 200,rpm
